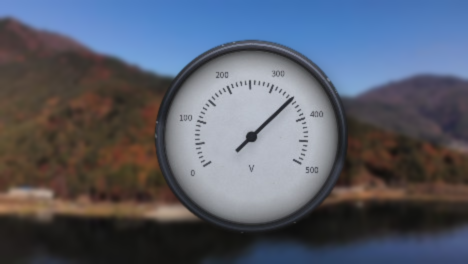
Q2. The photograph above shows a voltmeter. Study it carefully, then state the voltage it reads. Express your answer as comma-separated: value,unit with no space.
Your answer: 350,V
